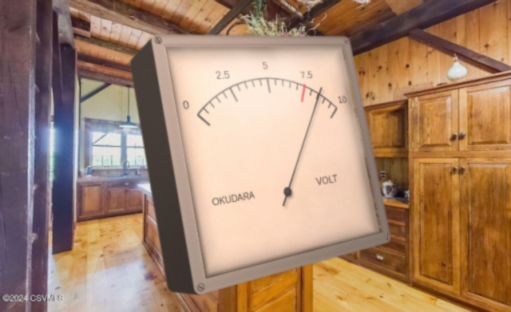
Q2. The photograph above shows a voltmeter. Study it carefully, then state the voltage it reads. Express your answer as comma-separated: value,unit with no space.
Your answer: 8.5,V
